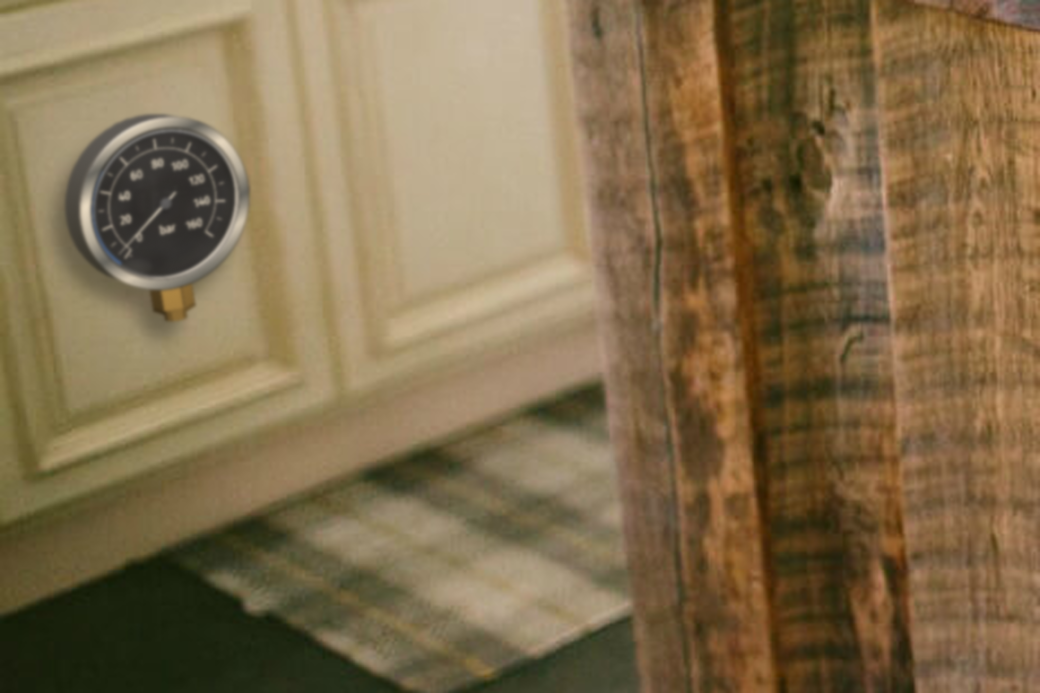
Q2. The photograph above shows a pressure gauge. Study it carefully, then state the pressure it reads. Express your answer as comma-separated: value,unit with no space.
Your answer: 5,bar
